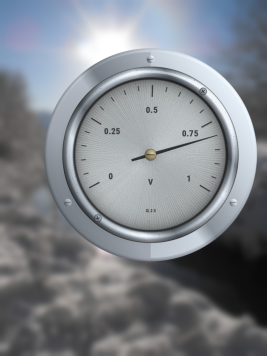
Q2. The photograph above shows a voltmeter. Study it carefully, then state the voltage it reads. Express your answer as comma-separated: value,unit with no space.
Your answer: 0.8,V
